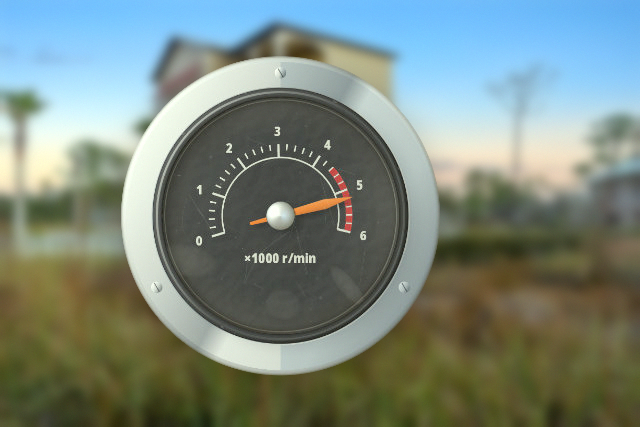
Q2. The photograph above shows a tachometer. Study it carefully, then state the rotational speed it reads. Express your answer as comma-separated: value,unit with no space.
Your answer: 5200,rpm
